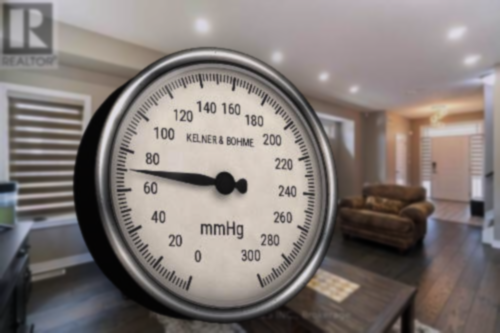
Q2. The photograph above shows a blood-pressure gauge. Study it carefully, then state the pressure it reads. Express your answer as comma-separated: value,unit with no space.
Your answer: 70,mmHg
